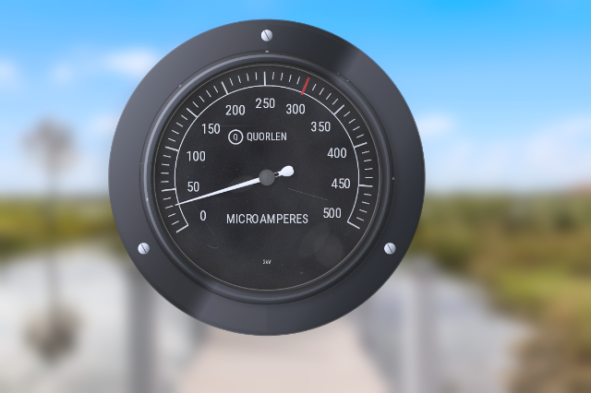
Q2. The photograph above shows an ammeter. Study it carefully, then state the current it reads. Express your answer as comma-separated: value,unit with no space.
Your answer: 30,µA
